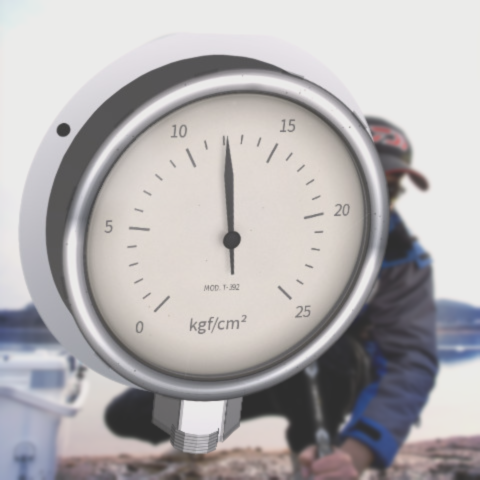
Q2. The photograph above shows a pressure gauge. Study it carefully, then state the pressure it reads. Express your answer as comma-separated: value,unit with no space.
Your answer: 12,kg/cm²
